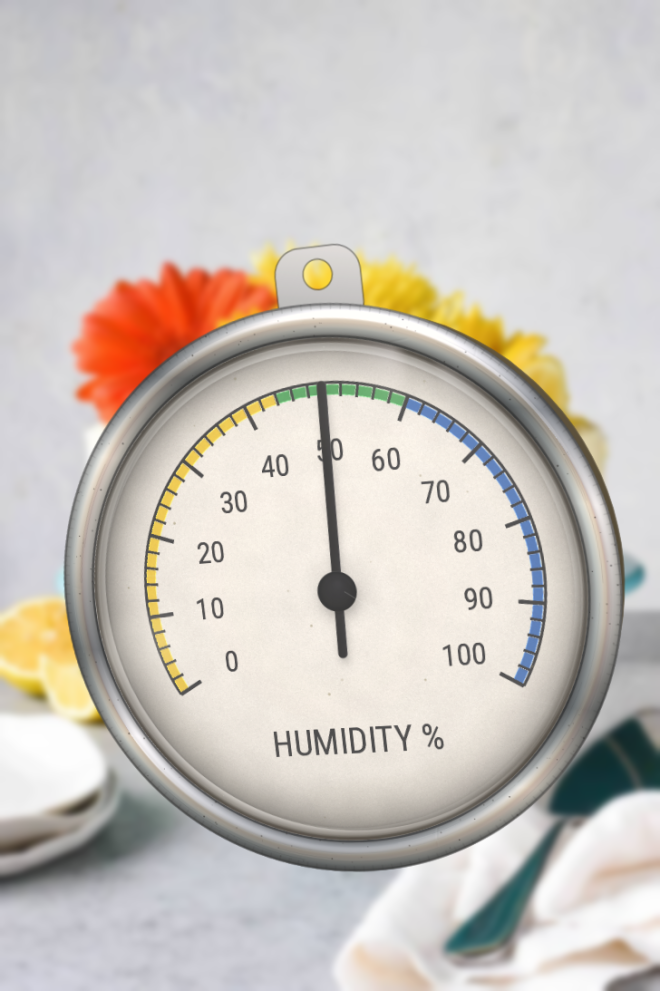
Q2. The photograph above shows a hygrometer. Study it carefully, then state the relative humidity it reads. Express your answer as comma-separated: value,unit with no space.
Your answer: 50,%
